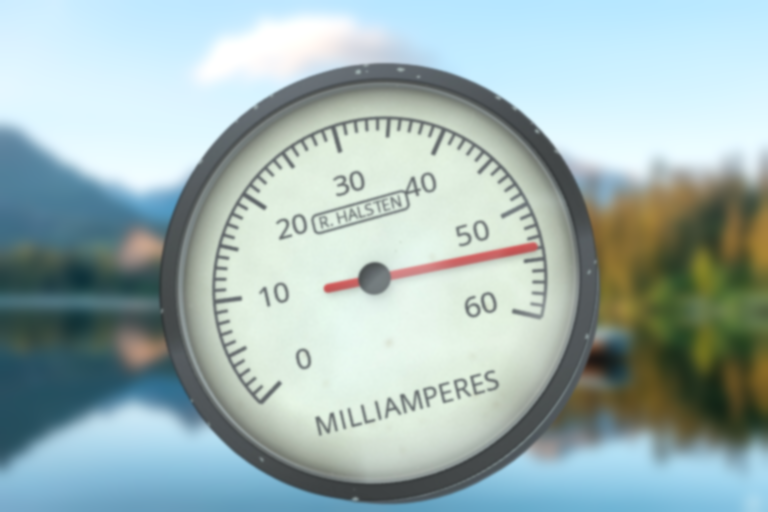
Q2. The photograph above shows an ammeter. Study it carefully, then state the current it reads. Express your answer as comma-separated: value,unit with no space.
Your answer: 54,mA
